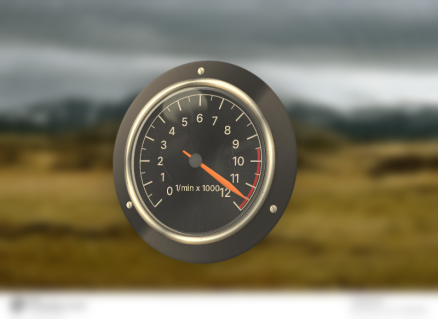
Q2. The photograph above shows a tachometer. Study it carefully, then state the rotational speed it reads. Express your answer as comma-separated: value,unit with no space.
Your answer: 11500,rpm
